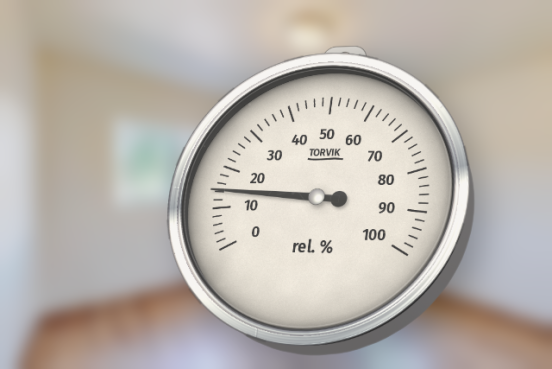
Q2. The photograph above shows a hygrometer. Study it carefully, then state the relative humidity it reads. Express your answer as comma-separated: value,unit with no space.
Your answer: 14,%
